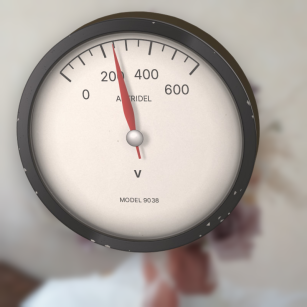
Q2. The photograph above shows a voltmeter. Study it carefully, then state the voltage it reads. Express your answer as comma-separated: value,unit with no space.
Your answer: 250,V
